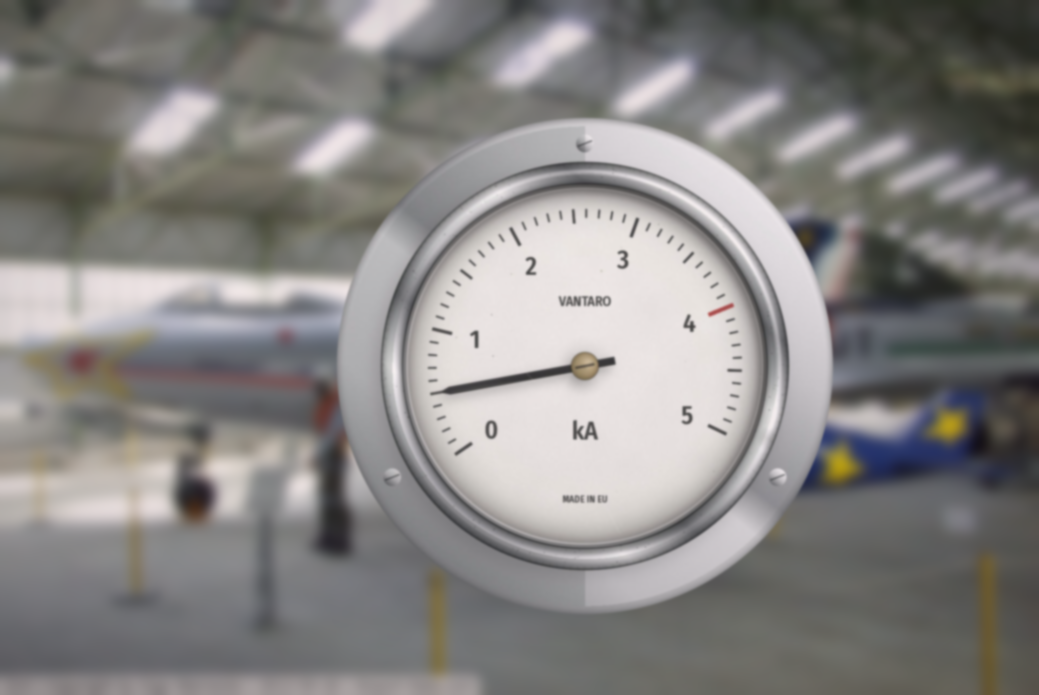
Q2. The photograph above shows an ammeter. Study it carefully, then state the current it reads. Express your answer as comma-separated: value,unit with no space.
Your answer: 0.5,kA
